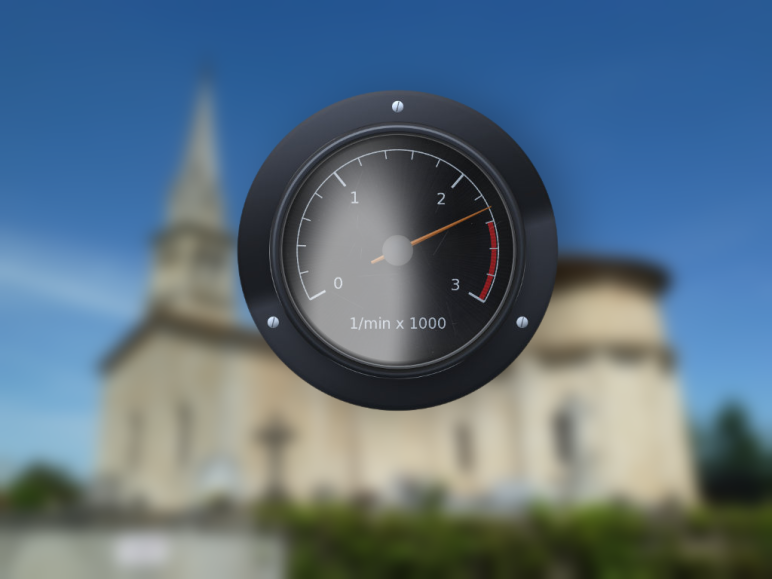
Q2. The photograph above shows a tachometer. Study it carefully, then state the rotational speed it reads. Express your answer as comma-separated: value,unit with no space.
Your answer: 2300,rpm
